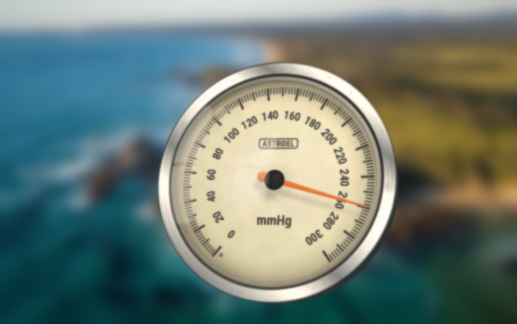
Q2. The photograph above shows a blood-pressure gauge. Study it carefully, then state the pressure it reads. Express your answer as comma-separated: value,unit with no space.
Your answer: 260,mmHg
